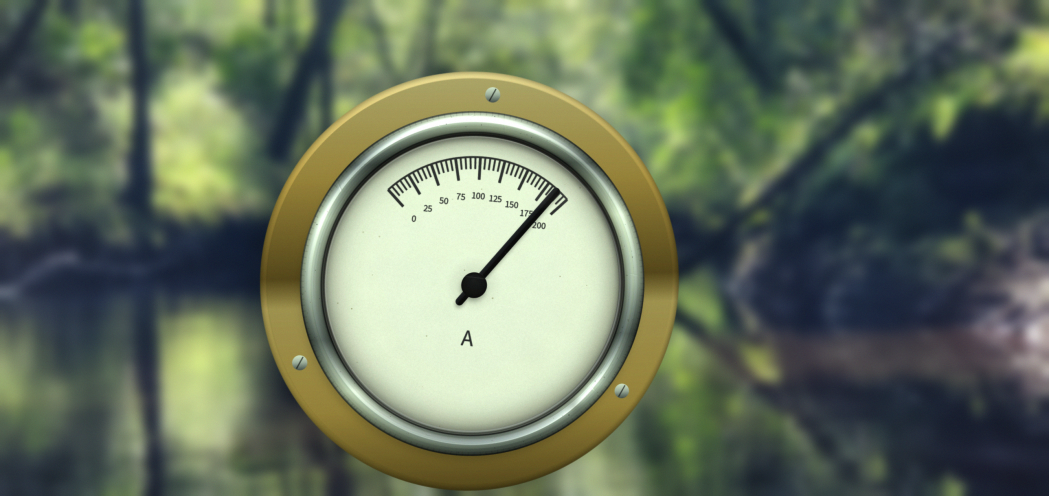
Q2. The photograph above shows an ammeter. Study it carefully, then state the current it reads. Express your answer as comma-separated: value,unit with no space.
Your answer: 185,A
